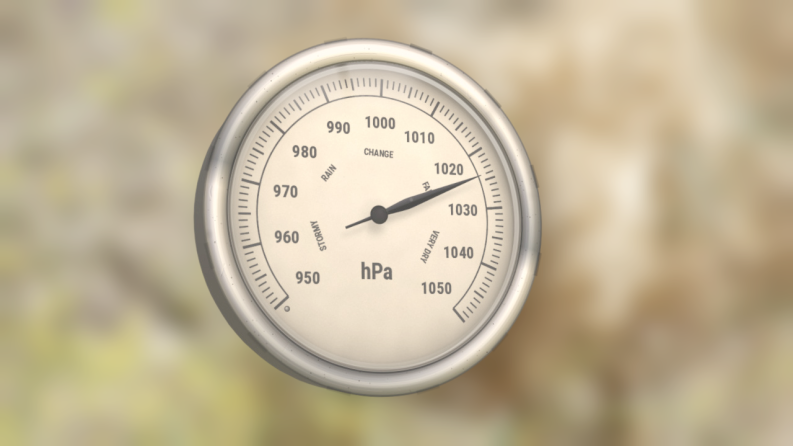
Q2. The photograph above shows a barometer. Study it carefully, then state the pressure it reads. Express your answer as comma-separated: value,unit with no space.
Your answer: 1024,hPa
